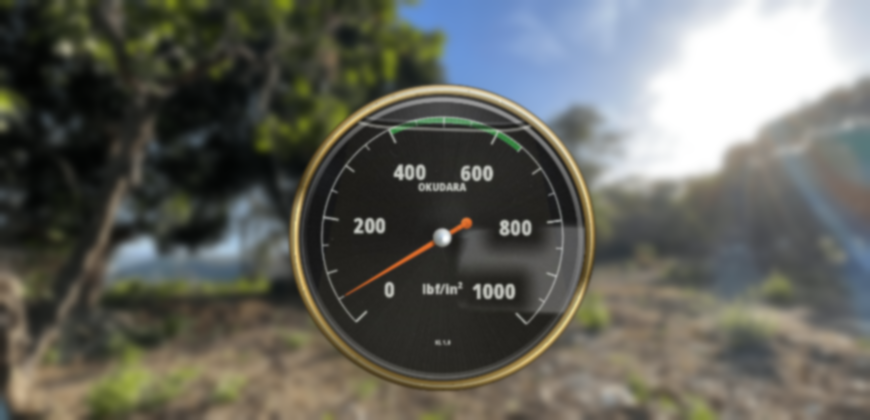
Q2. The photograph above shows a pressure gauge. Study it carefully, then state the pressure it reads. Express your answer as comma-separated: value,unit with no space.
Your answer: 50,psi
